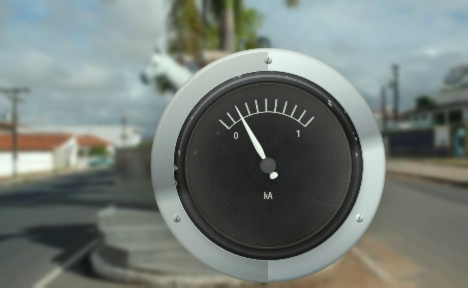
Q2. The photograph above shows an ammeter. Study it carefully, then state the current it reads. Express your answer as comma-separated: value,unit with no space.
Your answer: 0.2,kA
